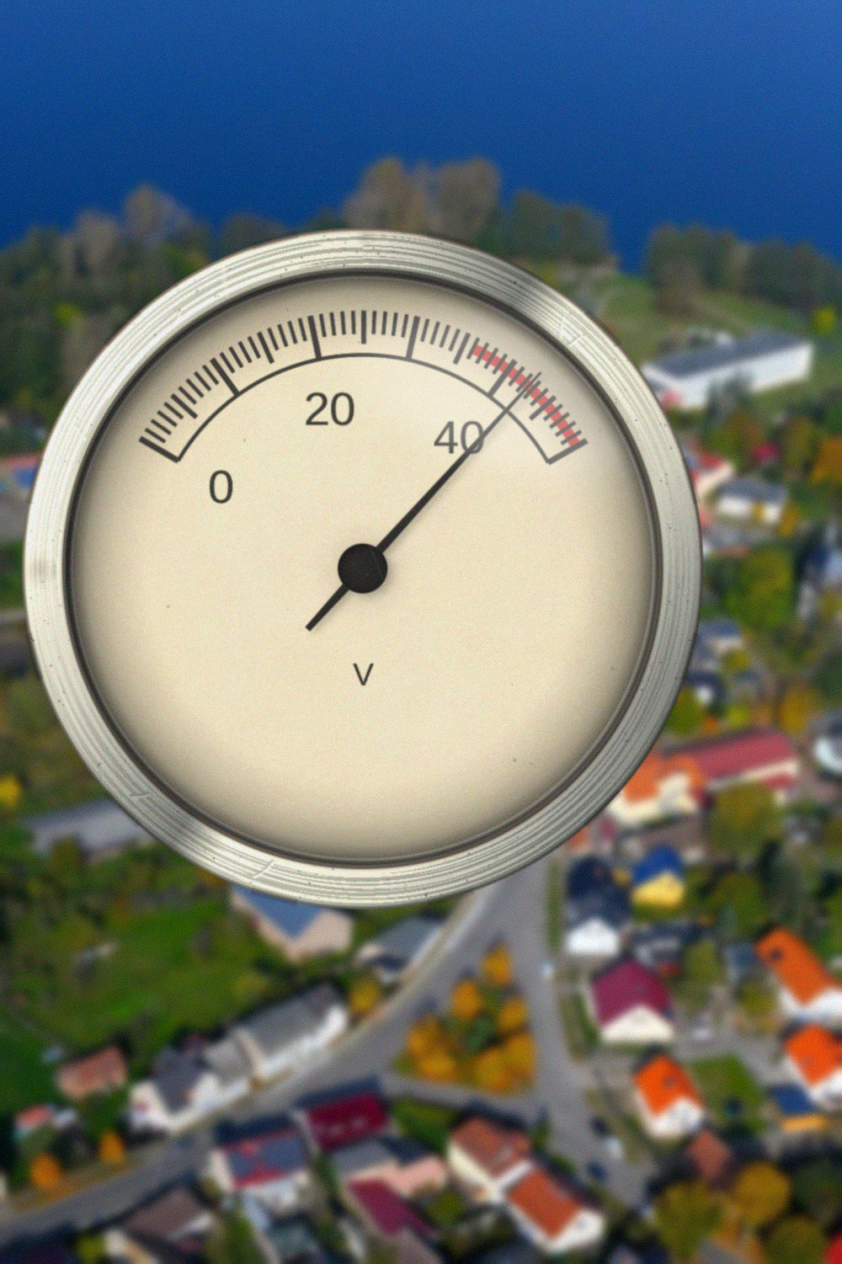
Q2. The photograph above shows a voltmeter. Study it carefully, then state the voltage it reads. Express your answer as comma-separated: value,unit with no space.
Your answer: 42.5,V
